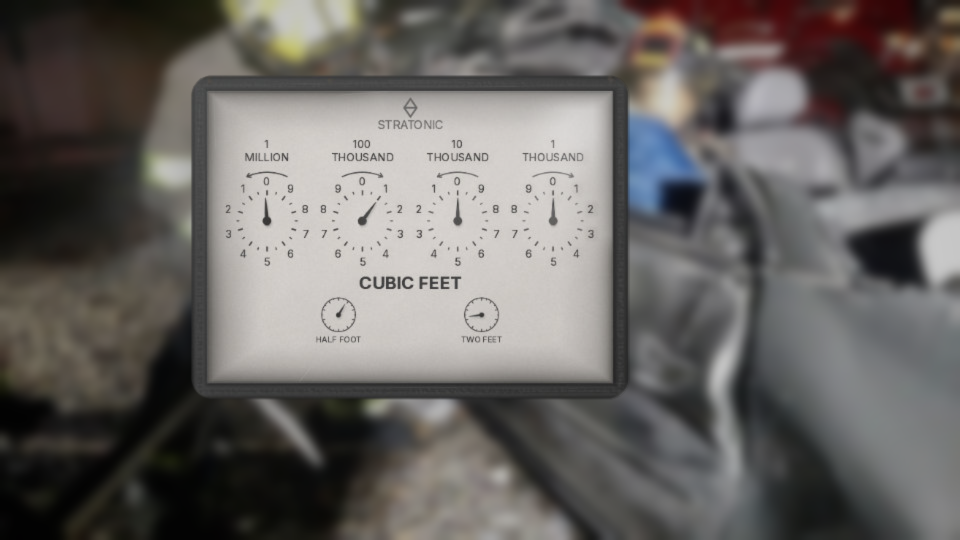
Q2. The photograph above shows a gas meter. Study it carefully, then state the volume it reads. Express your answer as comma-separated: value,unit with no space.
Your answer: 10000,ft³
